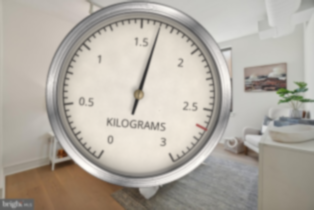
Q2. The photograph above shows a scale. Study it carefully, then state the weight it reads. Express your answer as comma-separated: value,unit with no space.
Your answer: 1.65,kg
